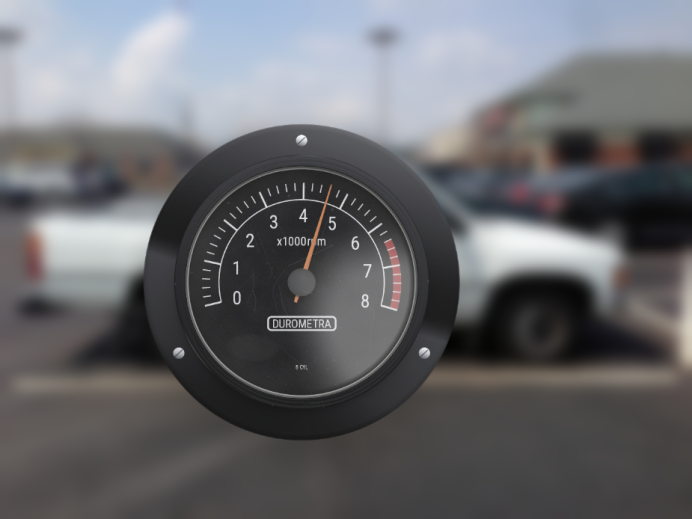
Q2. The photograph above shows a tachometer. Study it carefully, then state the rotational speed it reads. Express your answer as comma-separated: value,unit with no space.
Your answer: 4600,rpm
